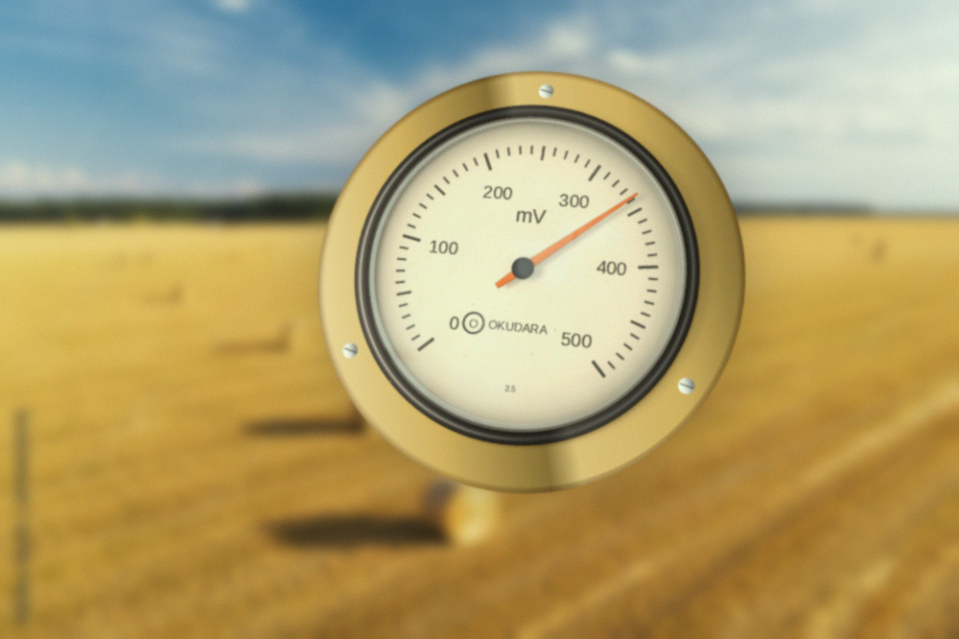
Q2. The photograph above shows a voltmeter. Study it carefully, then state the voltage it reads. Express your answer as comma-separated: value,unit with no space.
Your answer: 340,mV
